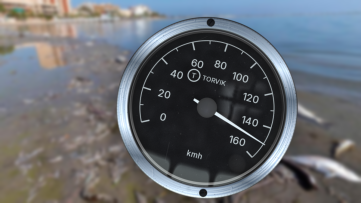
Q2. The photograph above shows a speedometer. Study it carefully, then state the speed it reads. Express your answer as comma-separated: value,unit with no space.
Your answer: 150,km/h
